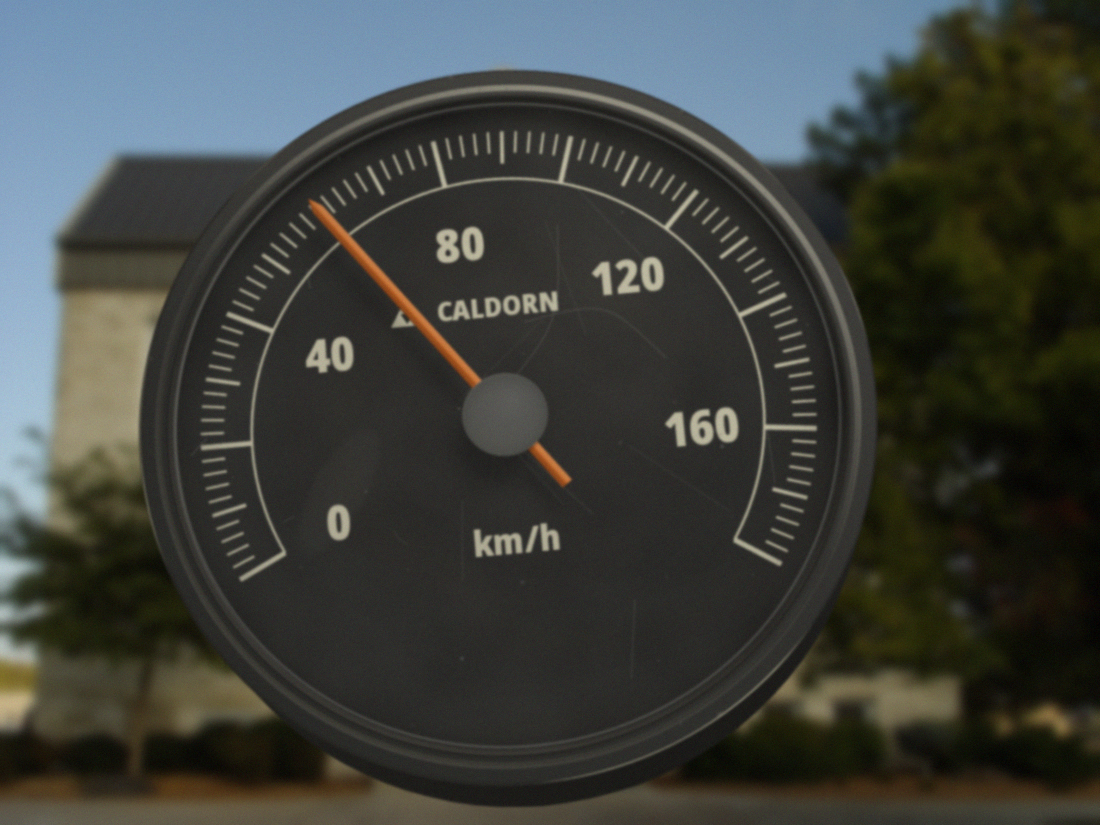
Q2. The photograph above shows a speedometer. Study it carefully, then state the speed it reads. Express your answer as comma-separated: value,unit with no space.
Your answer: 60,km/h
